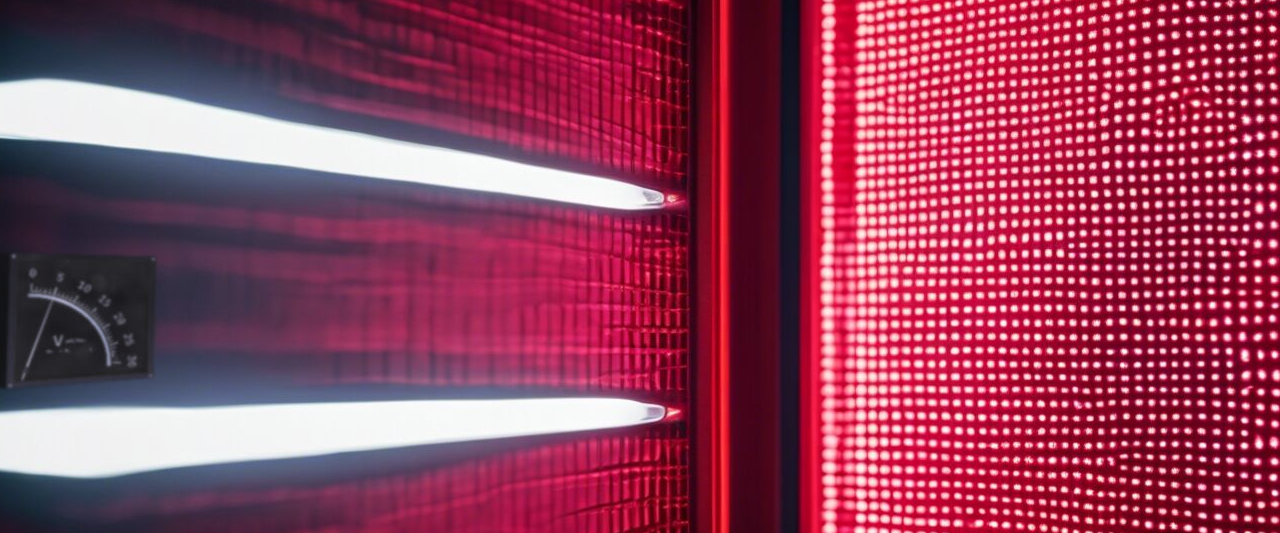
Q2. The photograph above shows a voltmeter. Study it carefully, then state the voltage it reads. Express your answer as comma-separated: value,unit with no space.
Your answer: 5,V
